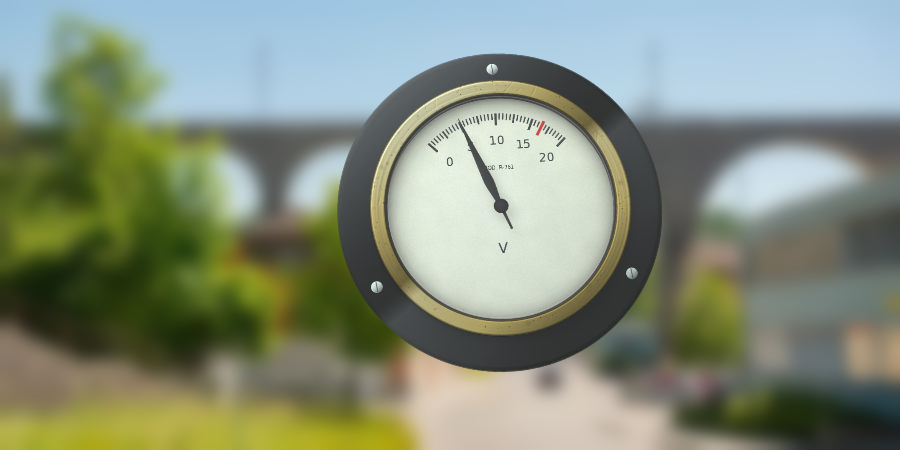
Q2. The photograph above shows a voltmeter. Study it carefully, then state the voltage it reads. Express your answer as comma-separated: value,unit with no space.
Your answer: 5,V
